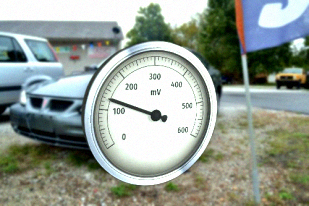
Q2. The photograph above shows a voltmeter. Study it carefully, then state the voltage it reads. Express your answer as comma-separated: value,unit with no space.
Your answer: 130,mV
